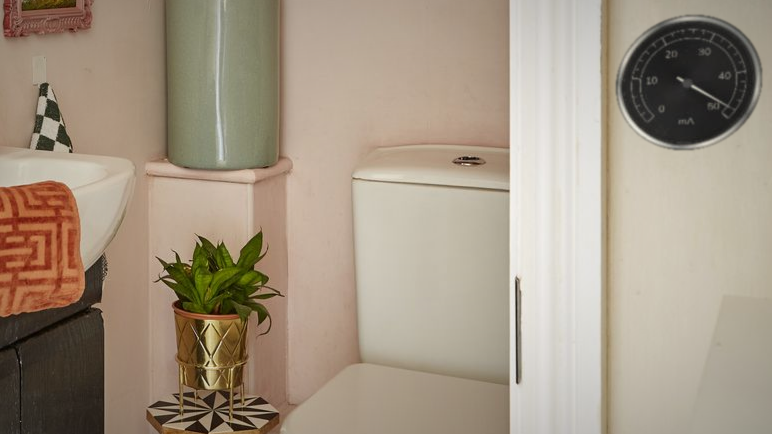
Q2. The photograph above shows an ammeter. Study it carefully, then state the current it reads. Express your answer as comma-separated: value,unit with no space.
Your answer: 48,mA
